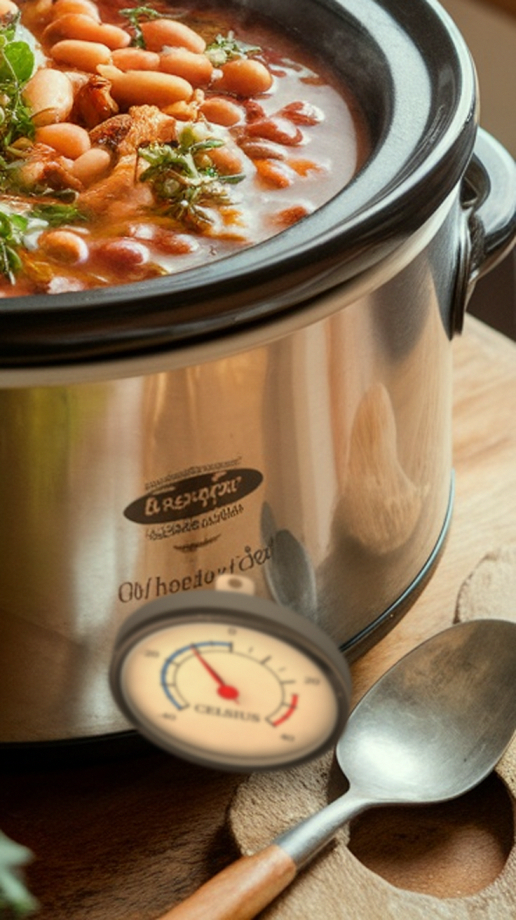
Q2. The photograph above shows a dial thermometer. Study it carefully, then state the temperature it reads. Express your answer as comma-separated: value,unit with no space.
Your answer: -10,°C
